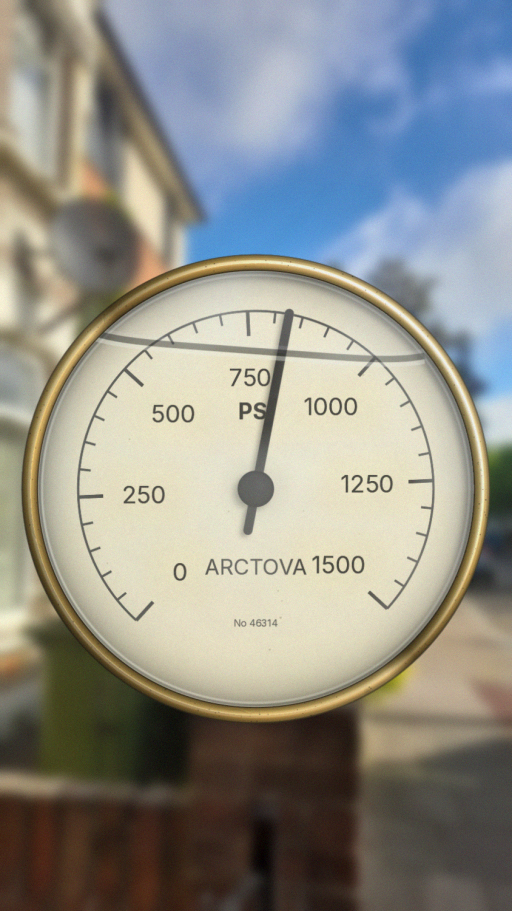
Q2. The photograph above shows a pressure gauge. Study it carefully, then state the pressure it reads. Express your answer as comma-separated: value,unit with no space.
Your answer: 825,psi
